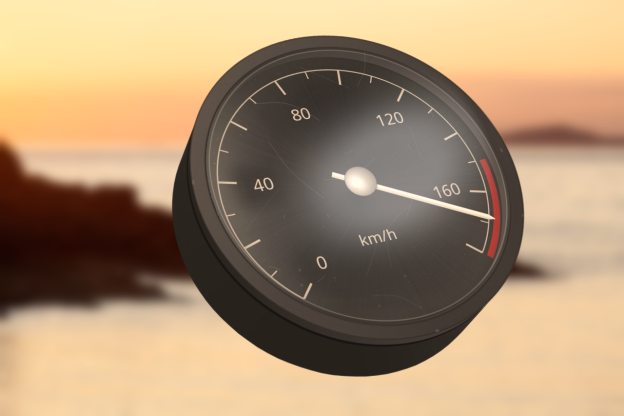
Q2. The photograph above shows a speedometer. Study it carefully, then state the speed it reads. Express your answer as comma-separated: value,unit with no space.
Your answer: 170,km/h
